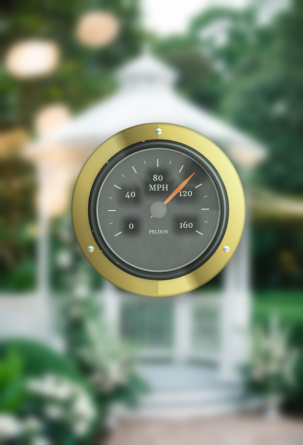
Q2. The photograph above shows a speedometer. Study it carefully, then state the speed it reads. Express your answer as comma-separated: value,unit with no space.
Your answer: 110,mph
